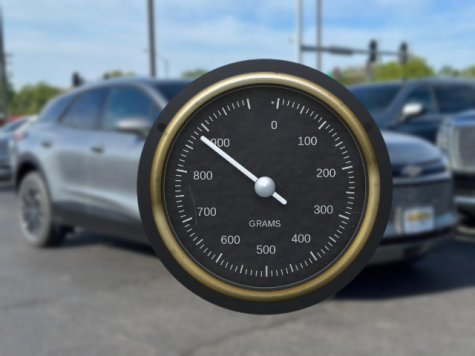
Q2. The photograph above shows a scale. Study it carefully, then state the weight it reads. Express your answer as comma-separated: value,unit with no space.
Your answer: 880,g
